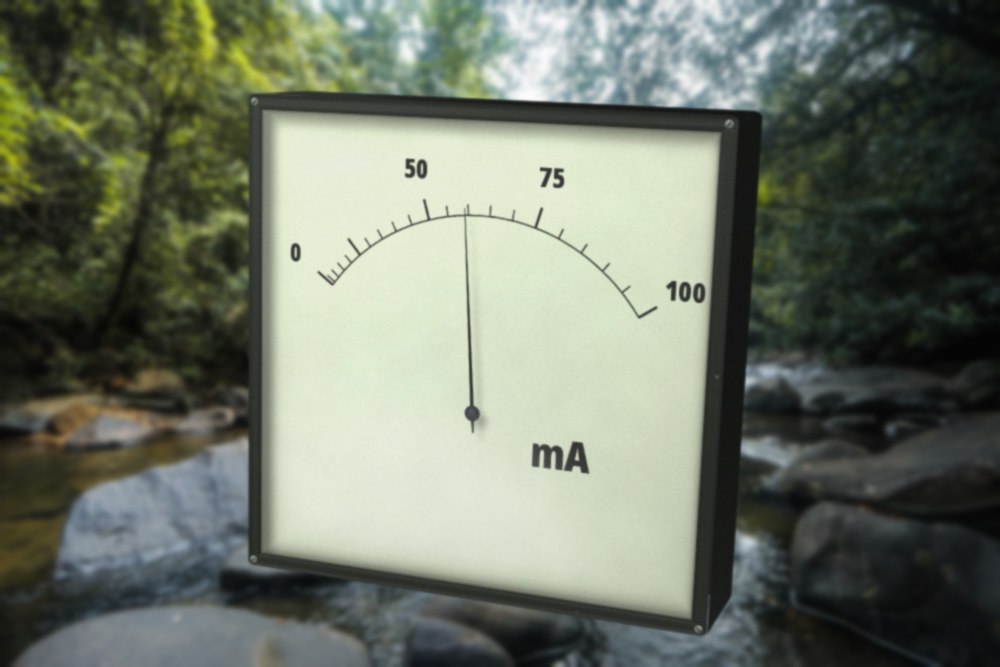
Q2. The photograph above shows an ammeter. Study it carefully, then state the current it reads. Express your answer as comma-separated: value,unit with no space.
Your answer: 60,mA
